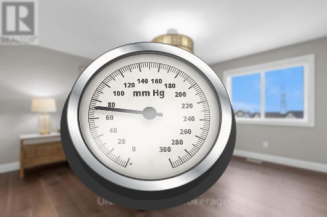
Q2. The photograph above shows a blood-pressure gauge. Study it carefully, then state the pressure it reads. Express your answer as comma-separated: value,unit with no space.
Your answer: 70,mmHg
